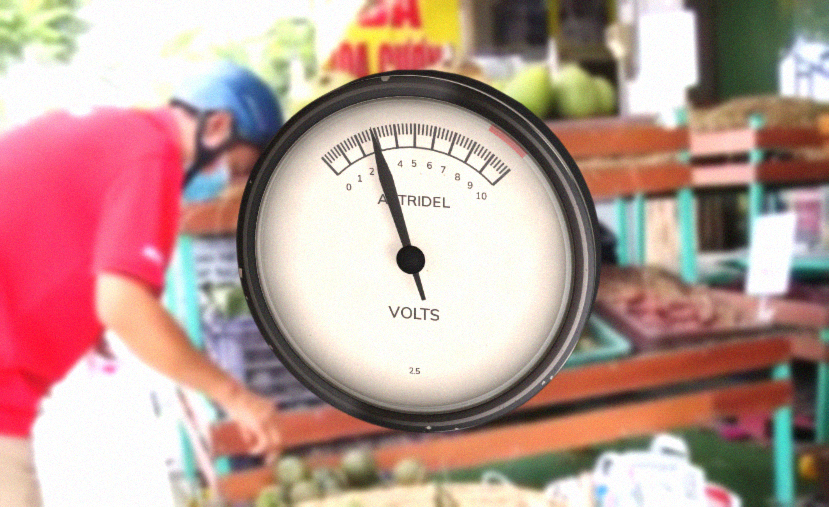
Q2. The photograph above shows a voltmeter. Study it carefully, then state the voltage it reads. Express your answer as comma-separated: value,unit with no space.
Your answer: 3,V
